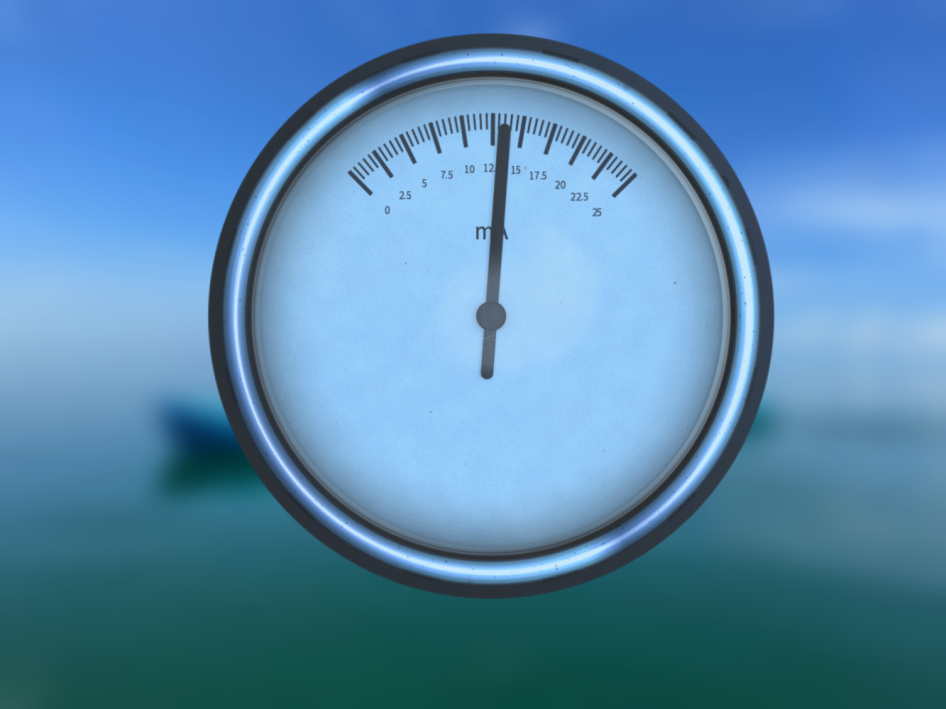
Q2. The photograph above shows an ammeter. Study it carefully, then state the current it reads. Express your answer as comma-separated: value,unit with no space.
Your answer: 13.5,mA
